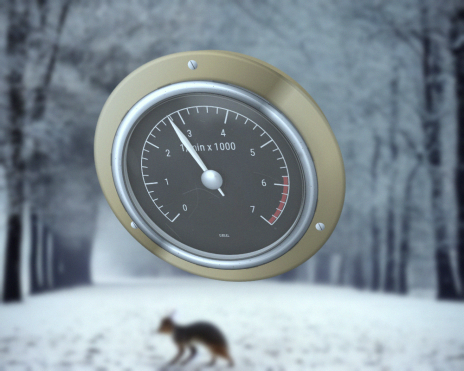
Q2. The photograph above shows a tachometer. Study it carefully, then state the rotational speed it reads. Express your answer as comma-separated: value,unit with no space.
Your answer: 2800,rpm
